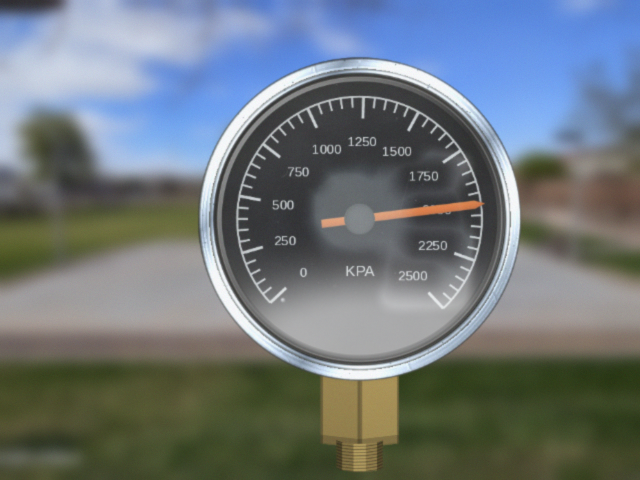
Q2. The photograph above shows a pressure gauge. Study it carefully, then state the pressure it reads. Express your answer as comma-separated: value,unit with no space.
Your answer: 2000,kPa
